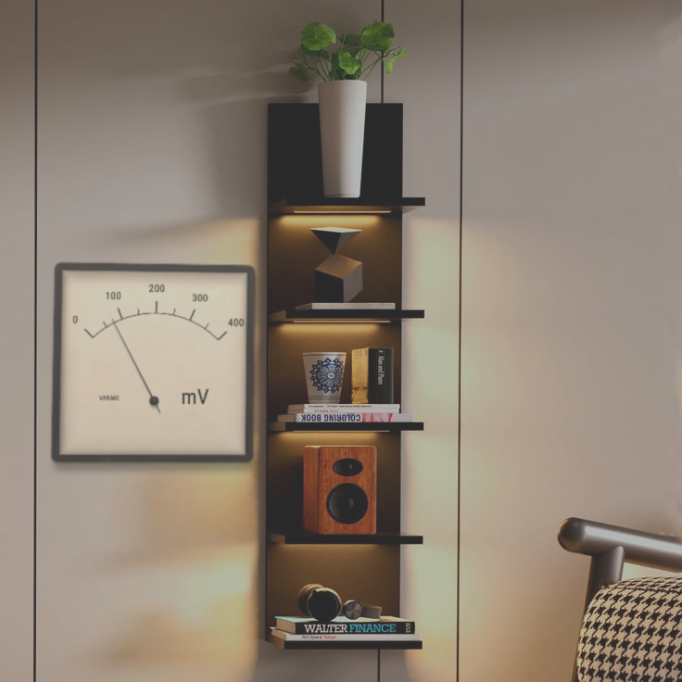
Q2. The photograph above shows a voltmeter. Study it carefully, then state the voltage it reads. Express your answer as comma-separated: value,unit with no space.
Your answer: 75,mV
